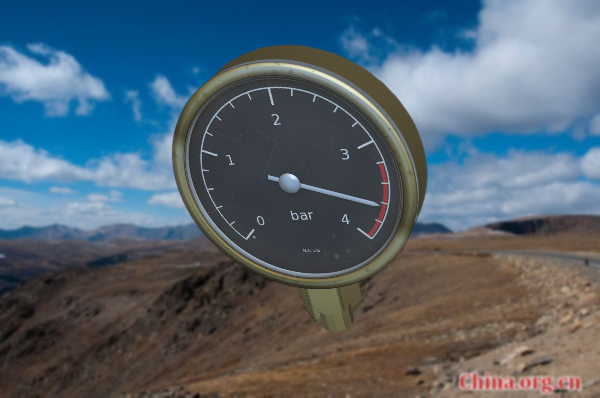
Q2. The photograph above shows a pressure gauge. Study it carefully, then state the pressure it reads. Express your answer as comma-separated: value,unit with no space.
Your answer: 3.6,bar
